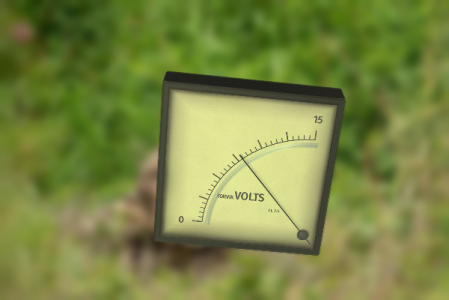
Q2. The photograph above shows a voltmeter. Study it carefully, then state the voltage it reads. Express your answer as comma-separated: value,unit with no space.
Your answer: 8,V
